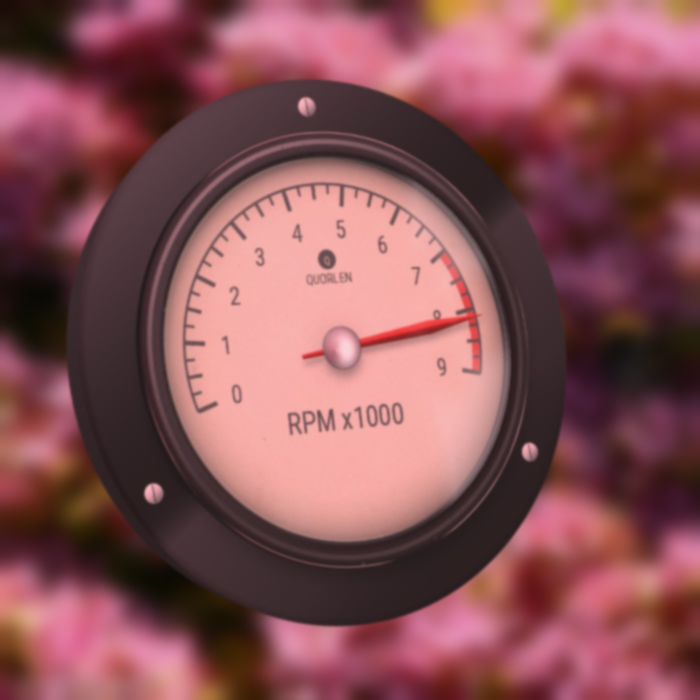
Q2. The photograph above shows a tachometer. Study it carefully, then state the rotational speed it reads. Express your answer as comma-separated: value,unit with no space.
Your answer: 8125,rpm
